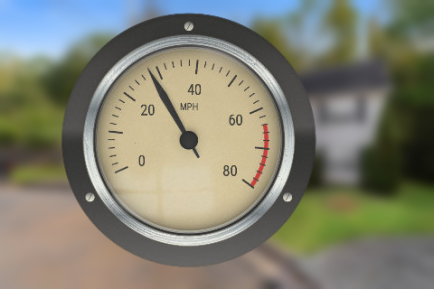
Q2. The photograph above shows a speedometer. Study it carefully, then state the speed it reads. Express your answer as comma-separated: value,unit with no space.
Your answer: 28,mph
